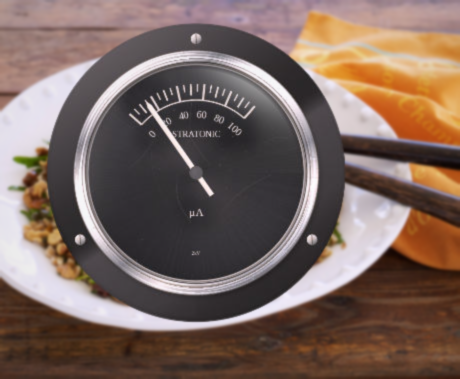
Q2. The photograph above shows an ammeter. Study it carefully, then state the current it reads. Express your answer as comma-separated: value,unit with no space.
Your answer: 15,µA
